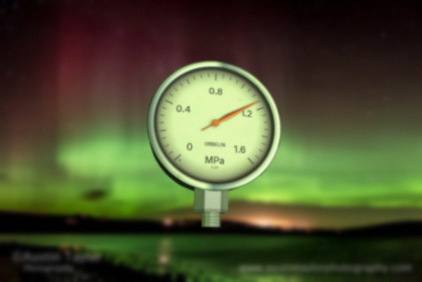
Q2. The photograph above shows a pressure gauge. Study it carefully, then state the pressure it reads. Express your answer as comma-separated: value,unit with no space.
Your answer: 1.15,MPa
